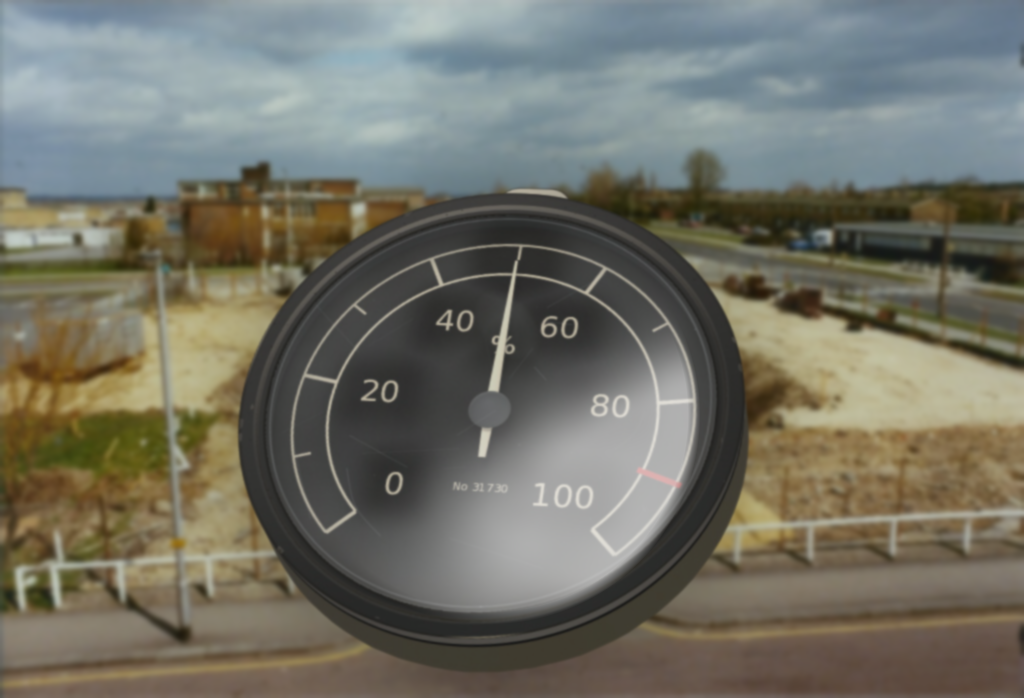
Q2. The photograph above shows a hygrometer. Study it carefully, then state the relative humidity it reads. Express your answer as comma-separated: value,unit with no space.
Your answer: 50,%
